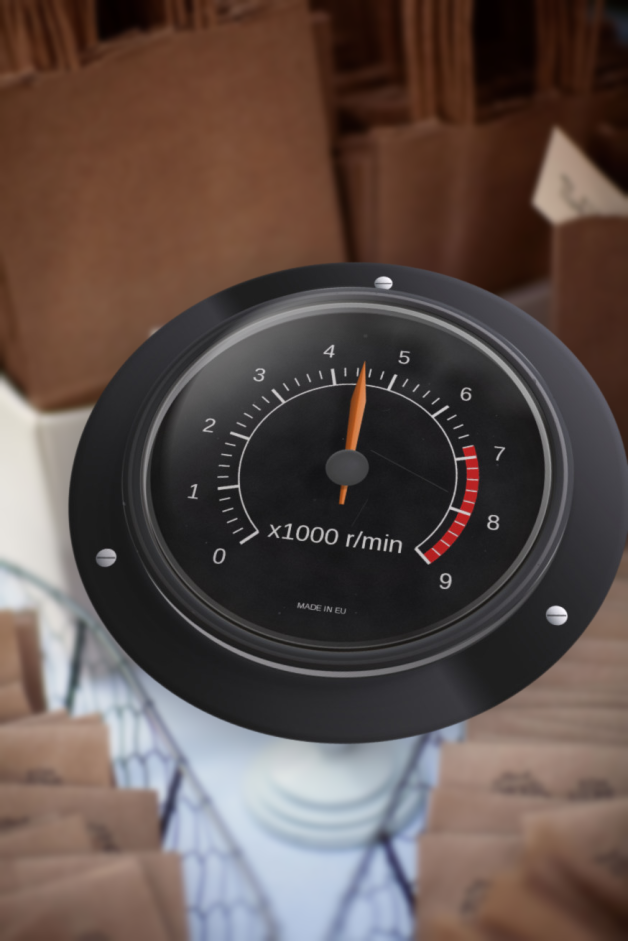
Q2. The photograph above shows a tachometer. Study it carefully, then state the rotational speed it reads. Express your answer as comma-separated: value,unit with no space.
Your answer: 4500,rpm
